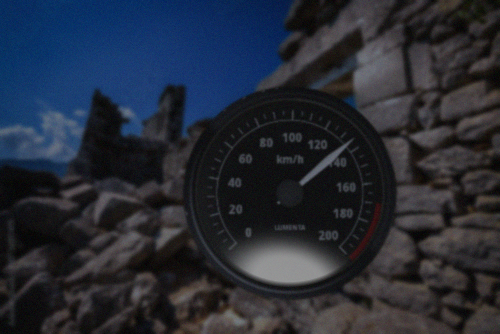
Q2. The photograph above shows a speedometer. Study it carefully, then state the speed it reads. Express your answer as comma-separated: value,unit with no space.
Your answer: 135,km/h
